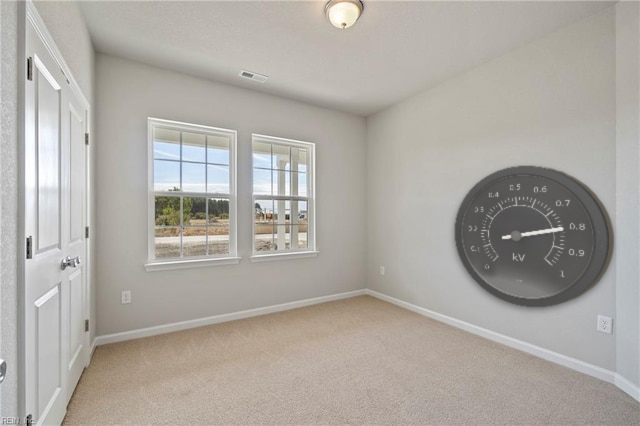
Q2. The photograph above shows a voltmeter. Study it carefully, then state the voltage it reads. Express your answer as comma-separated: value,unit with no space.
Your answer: 0.8,kV
